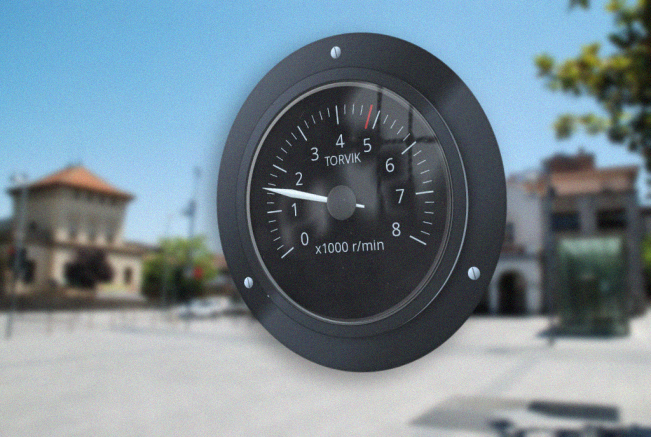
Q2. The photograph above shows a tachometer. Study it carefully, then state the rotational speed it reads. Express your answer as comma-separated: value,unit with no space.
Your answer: 1500,rpm
